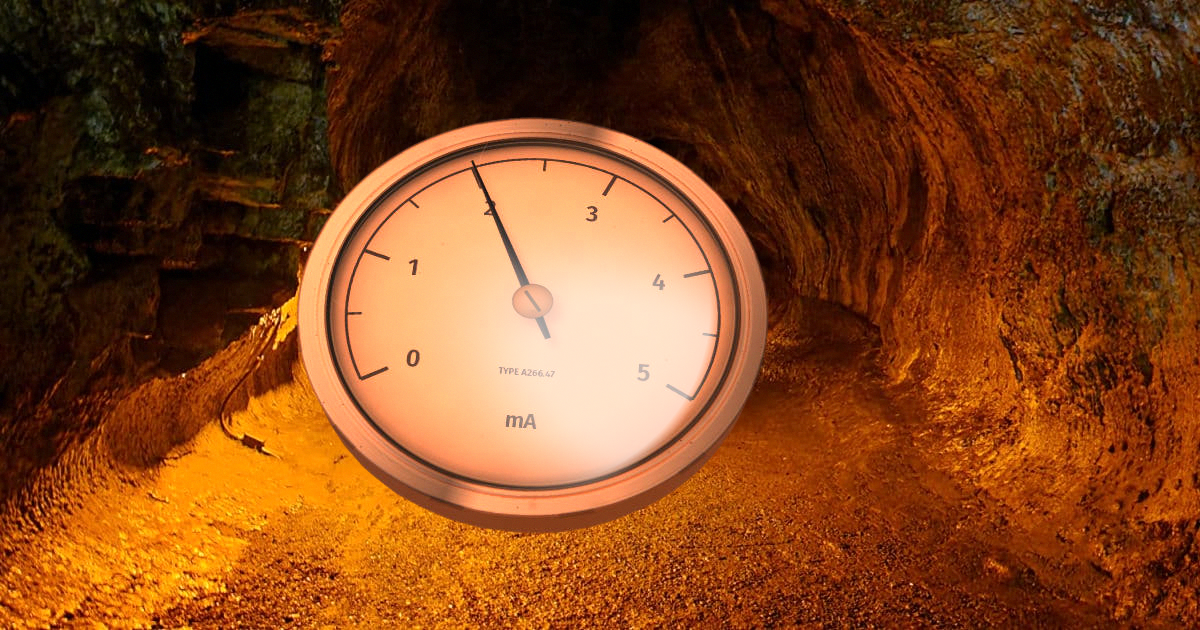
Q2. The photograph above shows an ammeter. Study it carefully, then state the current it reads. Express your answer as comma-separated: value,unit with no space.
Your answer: 2,mA
